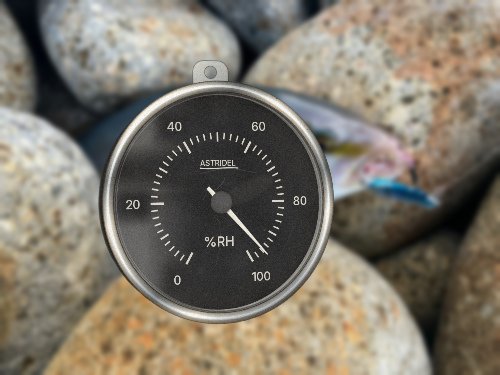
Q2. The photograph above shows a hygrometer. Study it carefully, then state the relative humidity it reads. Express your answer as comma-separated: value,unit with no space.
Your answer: 96,%
